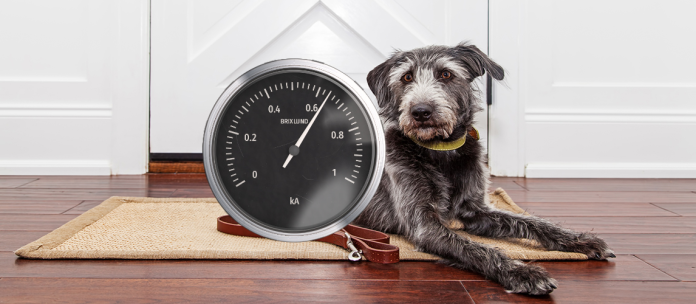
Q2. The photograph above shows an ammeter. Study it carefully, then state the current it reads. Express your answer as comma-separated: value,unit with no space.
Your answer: 0.64,kA
